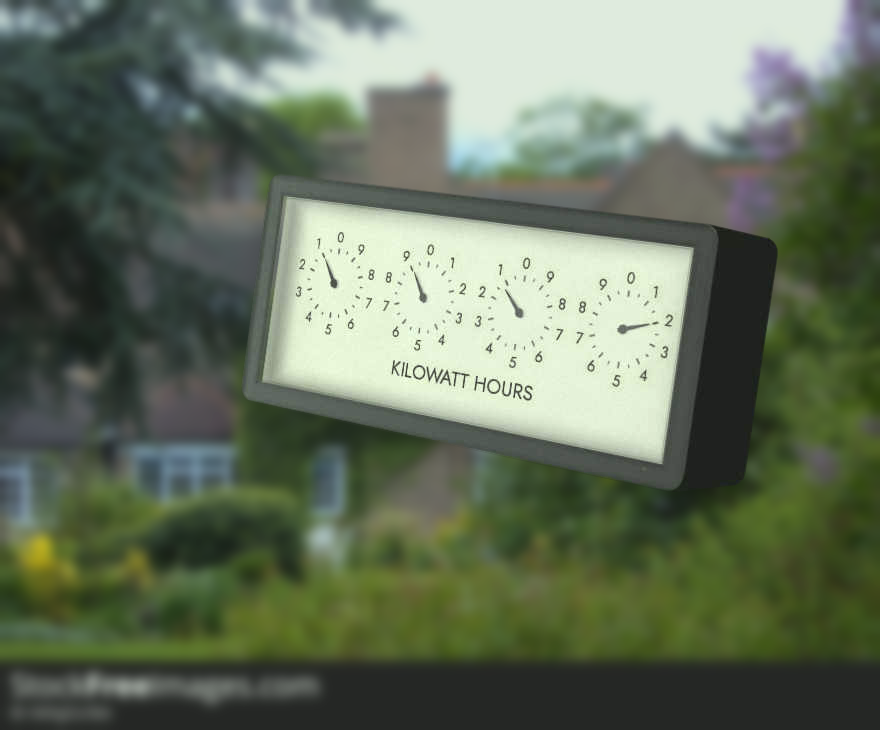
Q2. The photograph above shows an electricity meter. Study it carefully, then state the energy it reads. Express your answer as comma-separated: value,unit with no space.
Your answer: 912,kWh
